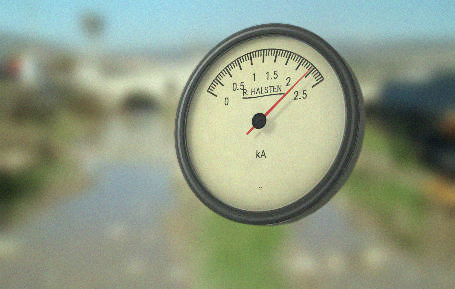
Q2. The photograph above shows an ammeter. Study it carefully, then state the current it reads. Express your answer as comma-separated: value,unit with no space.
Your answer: 2.25,kA
